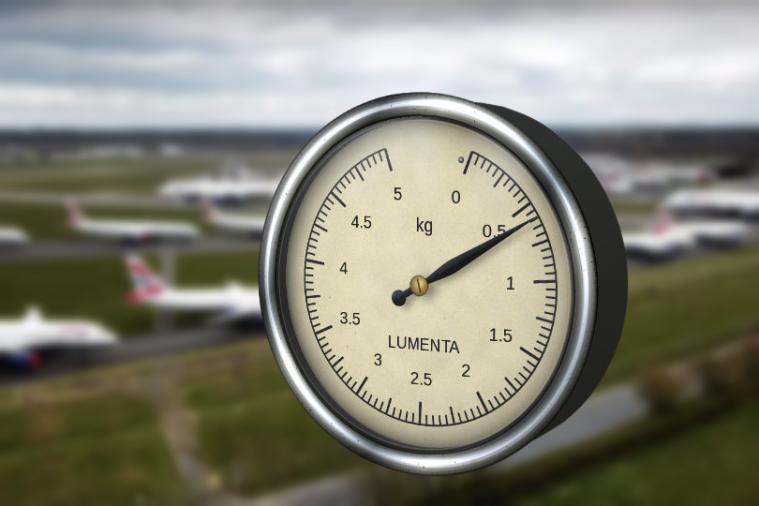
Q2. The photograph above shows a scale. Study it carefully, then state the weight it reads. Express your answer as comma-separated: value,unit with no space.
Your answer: 0.6,kg
